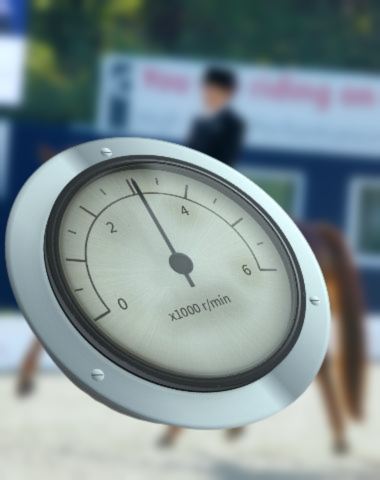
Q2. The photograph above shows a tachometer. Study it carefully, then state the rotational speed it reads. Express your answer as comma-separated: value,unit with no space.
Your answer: 3000,rpm
